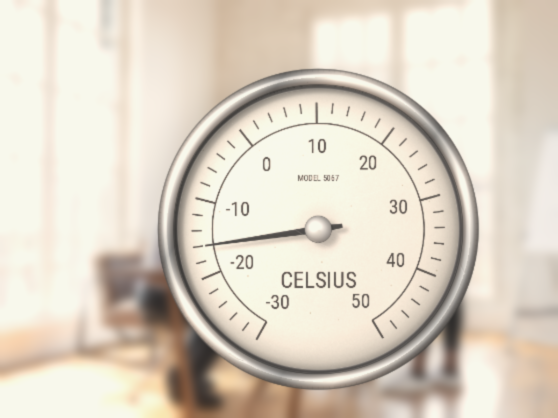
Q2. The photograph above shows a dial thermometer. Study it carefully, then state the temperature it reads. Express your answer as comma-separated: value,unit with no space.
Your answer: -16,°C
